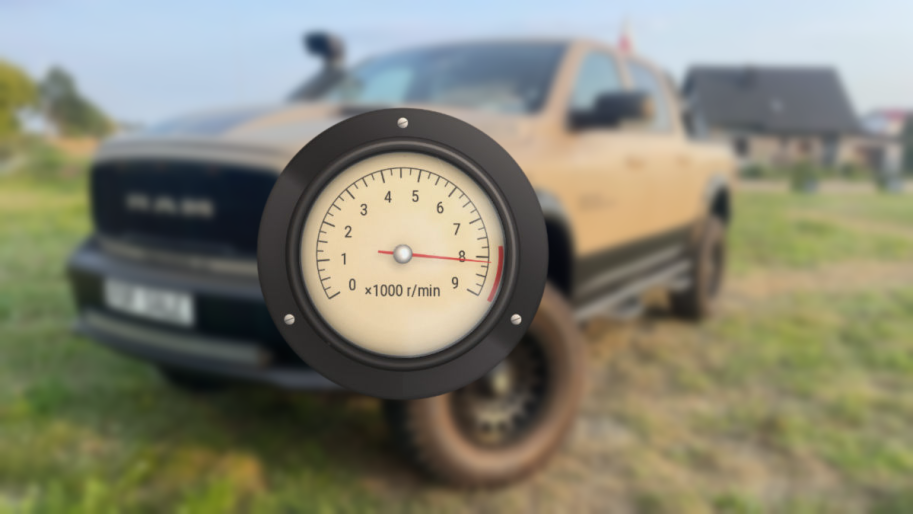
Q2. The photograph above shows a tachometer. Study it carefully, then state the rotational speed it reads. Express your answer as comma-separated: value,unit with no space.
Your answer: 8125,rpm
